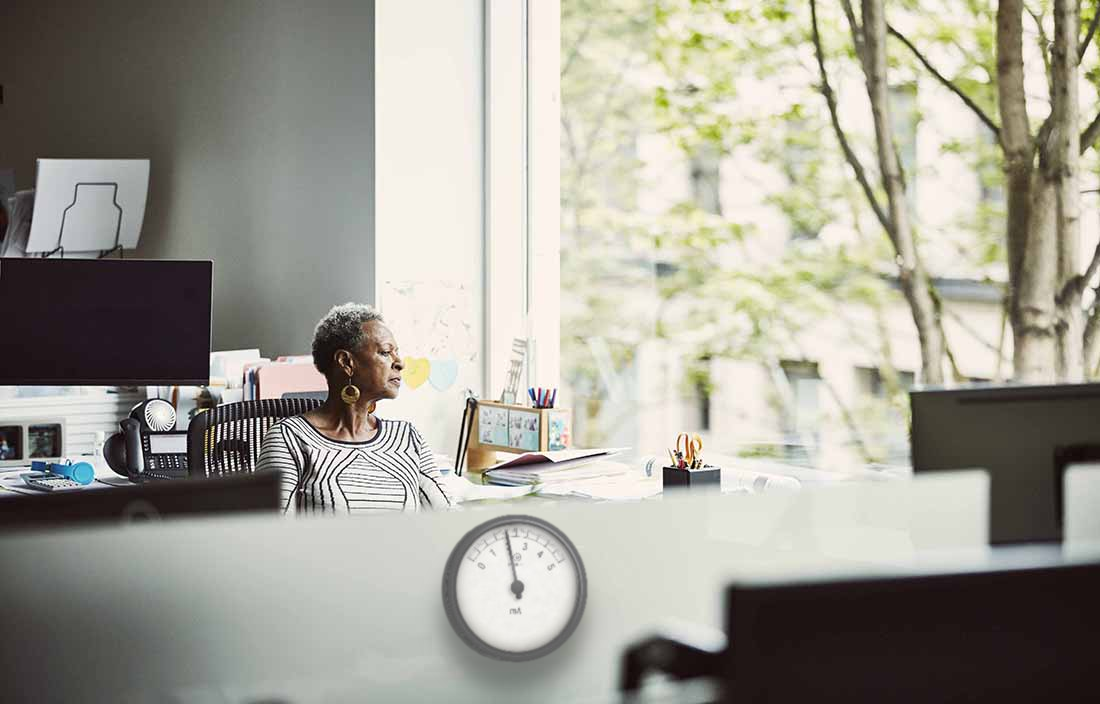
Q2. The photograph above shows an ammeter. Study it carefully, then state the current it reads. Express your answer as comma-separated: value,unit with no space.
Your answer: 2,mA
